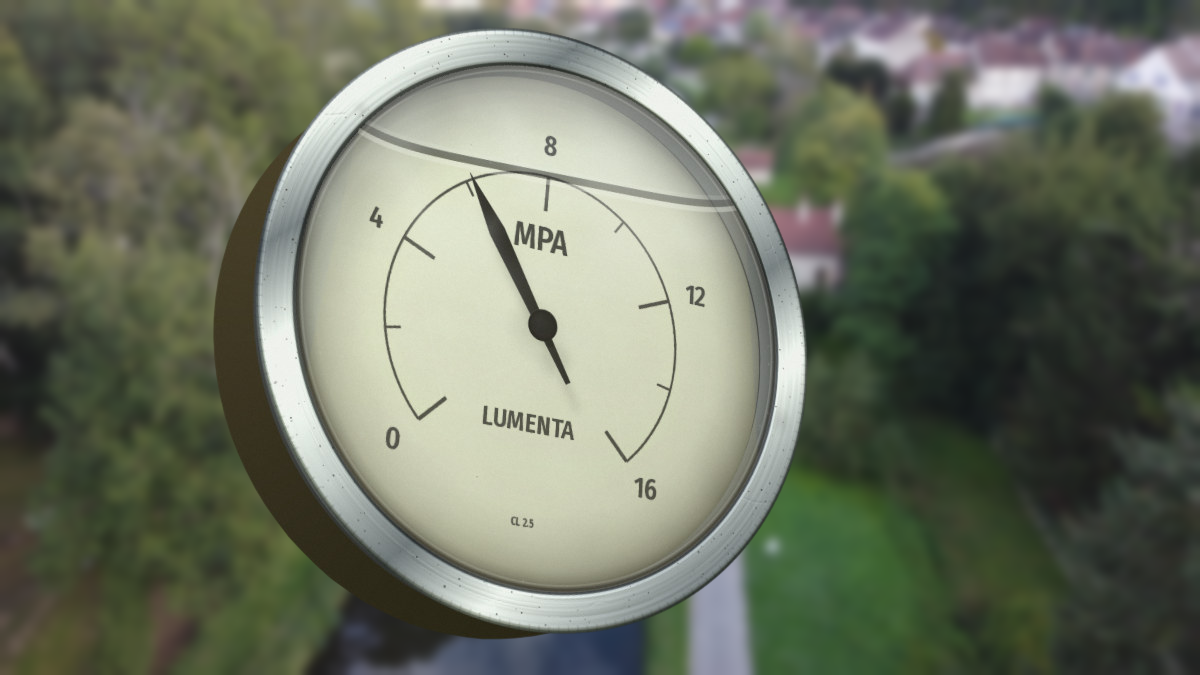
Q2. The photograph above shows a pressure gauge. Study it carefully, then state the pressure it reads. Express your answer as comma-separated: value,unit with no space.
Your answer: 6,MPa
